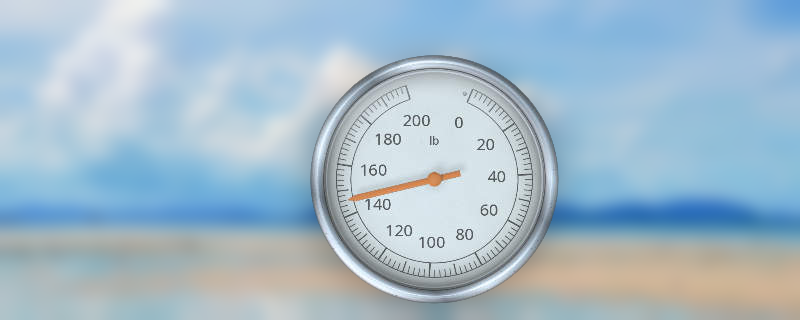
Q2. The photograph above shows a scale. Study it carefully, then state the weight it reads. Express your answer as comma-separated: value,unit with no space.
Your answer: 146,lb
